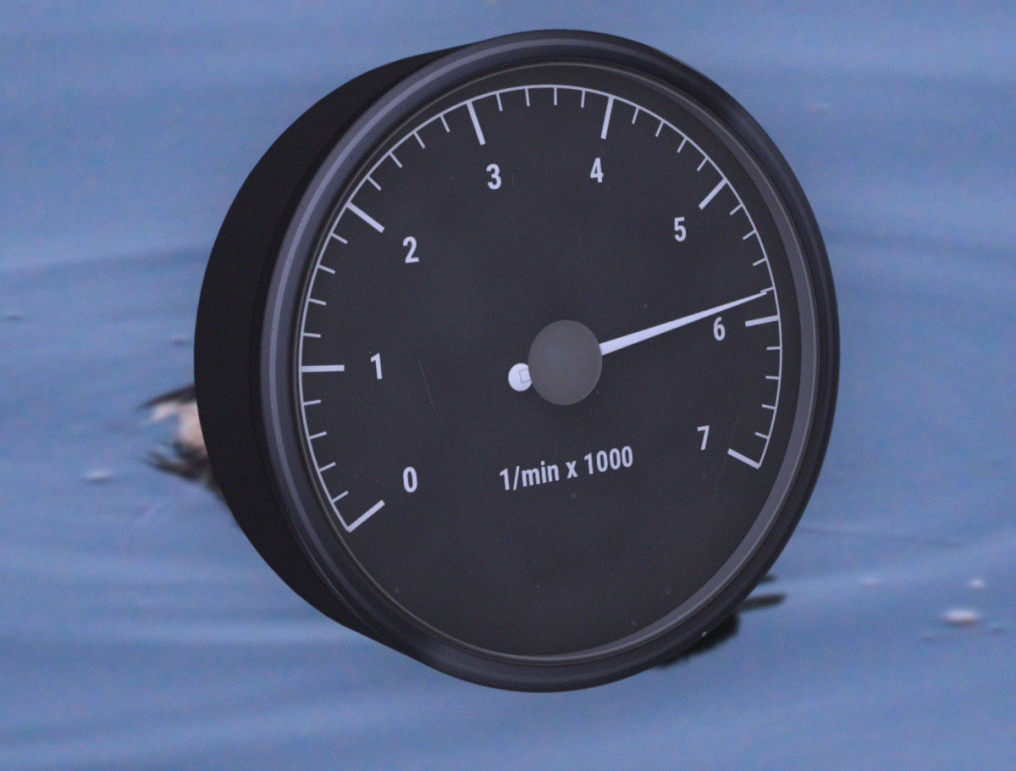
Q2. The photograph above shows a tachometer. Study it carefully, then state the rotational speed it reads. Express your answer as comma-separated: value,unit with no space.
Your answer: 5800,rpm
